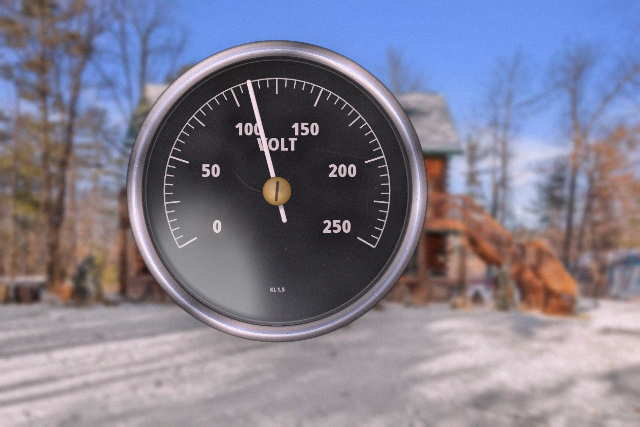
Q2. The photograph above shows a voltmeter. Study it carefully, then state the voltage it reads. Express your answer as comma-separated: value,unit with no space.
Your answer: 110,V
